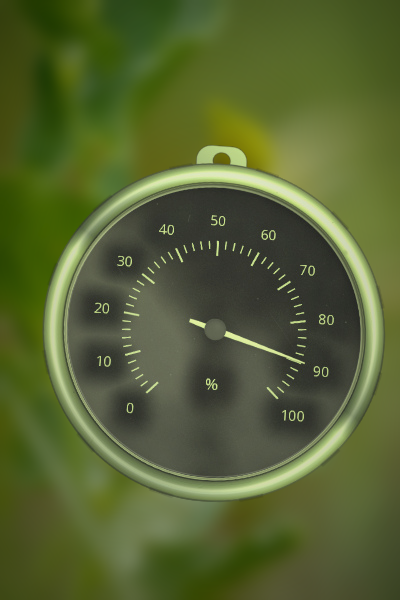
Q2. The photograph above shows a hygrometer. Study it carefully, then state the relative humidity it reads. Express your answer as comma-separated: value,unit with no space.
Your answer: 90,%
